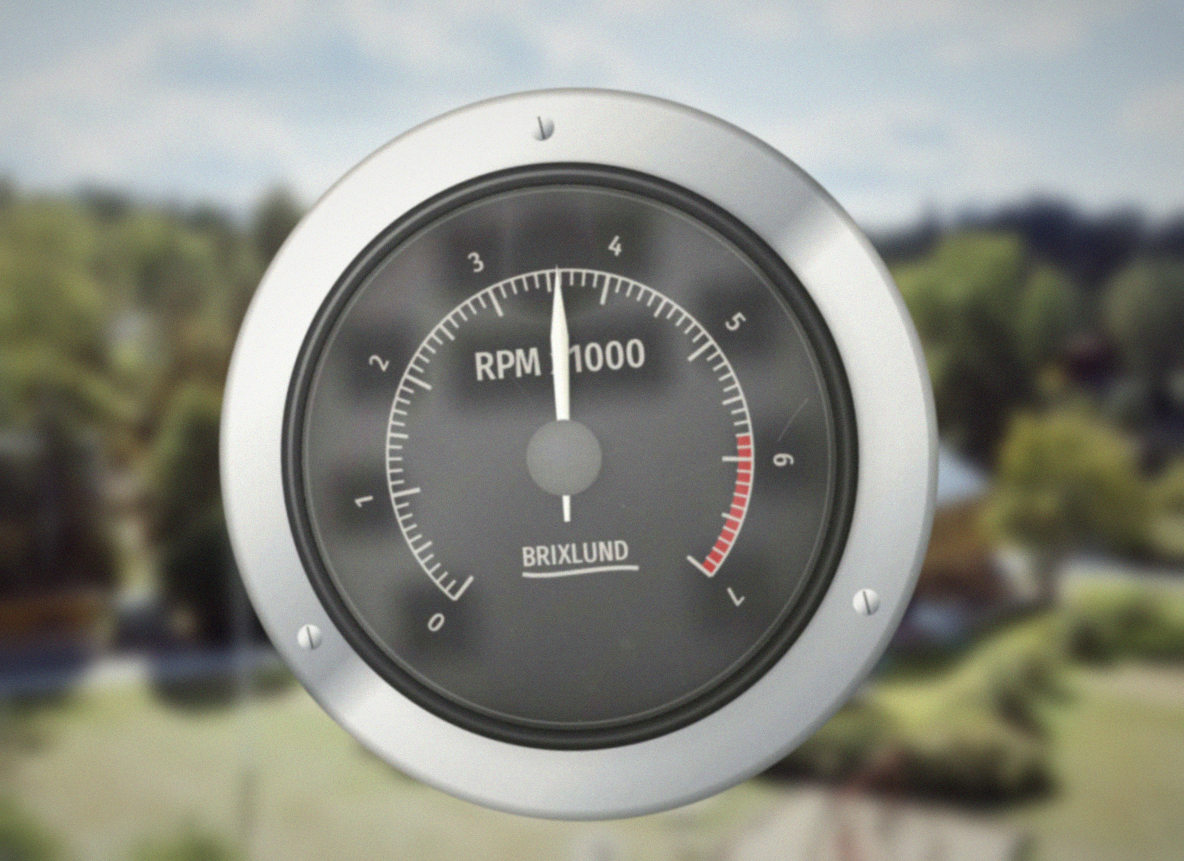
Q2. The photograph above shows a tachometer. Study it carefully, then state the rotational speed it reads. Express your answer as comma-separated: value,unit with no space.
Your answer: 3600,rpm
